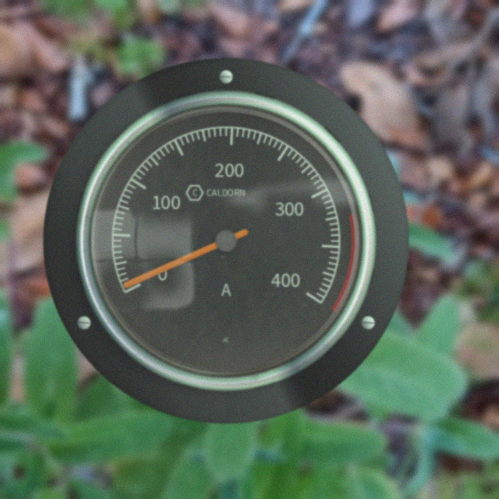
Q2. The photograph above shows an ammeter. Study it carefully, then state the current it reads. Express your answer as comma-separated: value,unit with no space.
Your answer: 5,A
